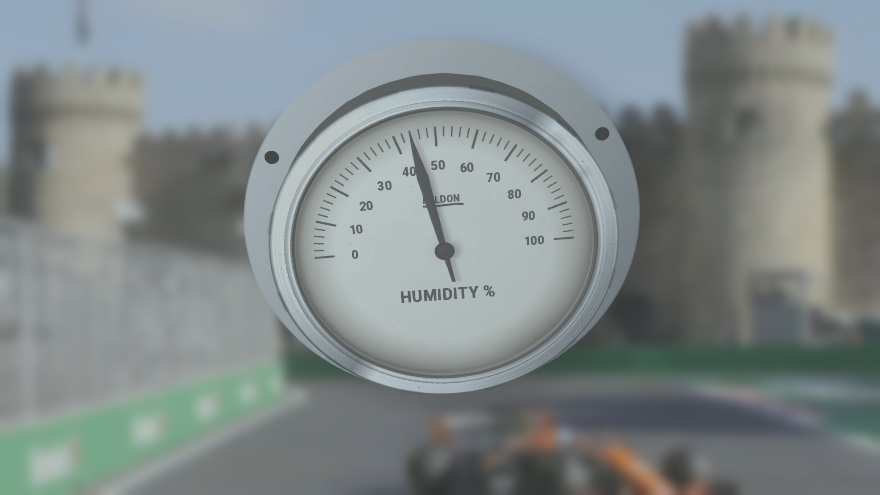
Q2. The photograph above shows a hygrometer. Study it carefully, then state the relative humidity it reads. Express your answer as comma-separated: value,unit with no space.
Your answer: 44,%
